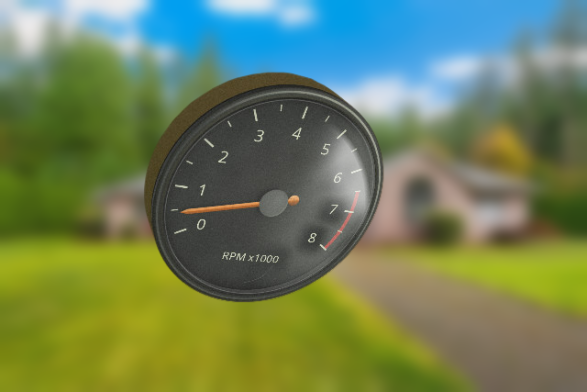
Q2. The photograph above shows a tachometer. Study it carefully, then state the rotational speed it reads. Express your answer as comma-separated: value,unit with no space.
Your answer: 500,rpm
